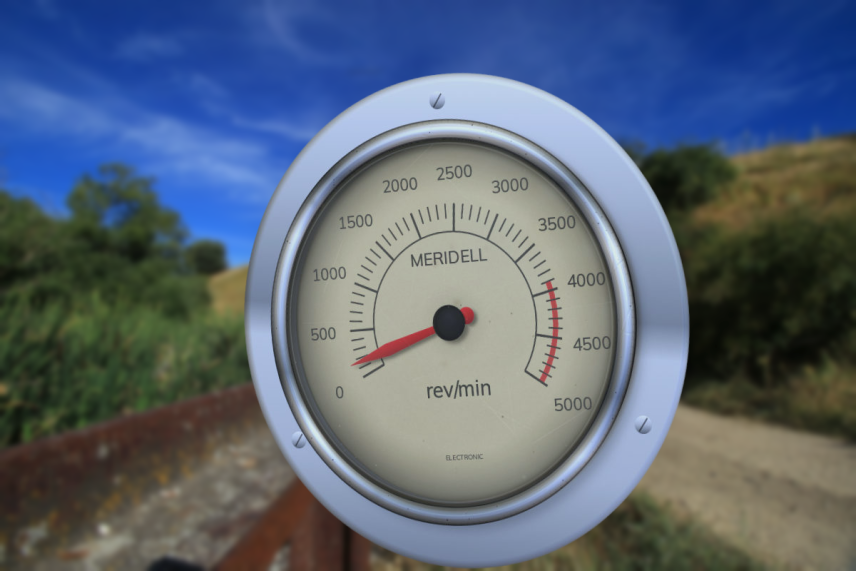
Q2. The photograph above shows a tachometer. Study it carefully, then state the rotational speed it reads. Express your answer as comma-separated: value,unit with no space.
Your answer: 150,rpm
